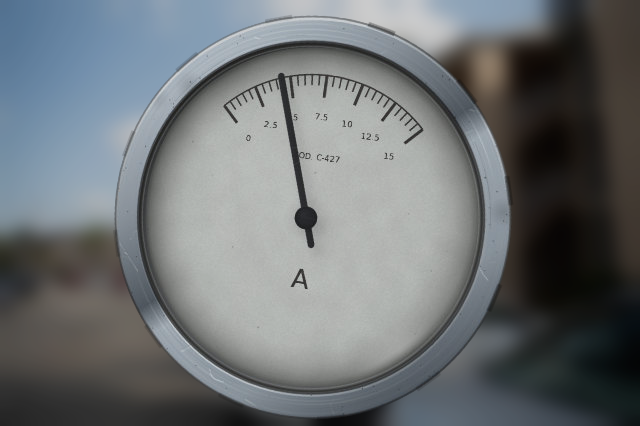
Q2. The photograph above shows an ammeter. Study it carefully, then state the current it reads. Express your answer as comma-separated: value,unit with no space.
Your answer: 4.5,A
